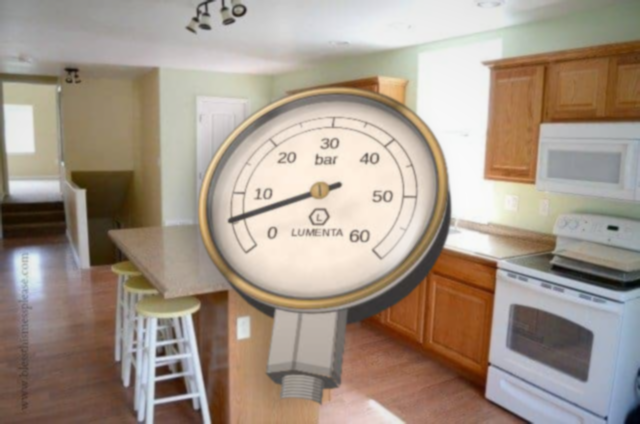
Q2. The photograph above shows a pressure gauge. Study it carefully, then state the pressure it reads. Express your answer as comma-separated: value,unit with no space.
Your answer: 5,bar
